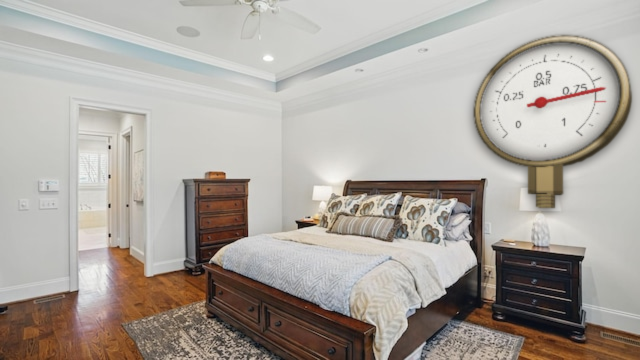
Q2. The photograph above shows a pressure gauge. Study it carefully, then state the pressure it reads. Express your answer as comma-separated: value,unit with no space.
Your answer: 0.8,bar
